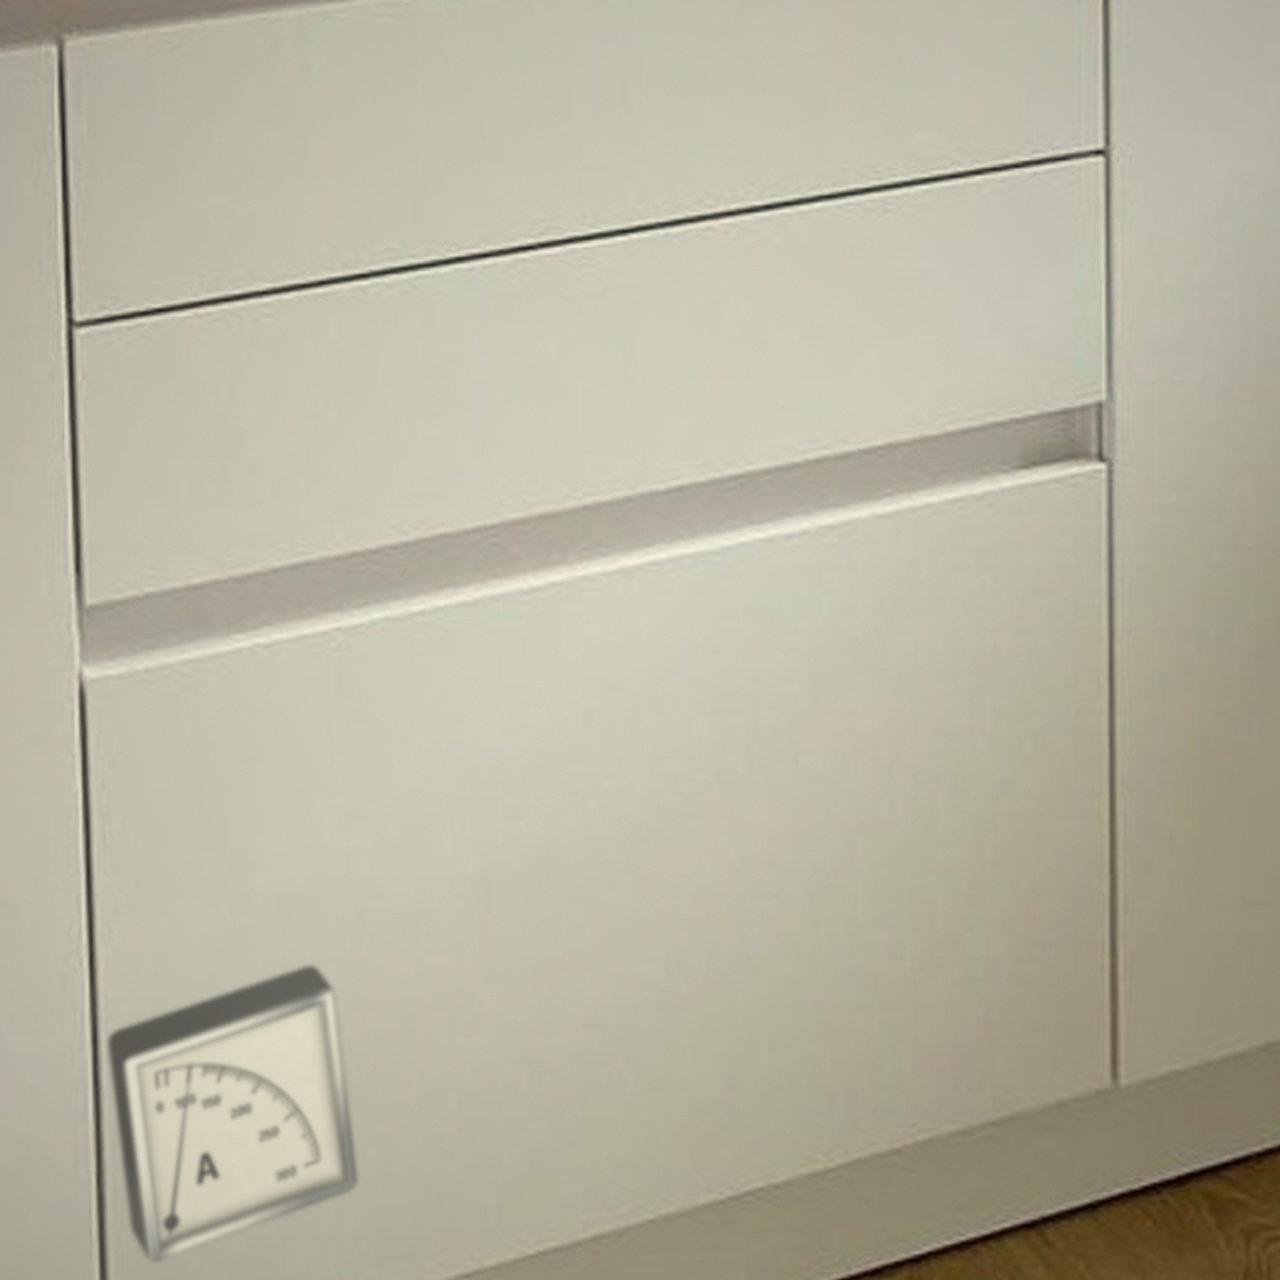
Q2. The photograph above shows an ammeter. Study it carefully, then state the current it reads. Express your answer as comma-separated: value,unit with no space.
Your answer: 100,A
